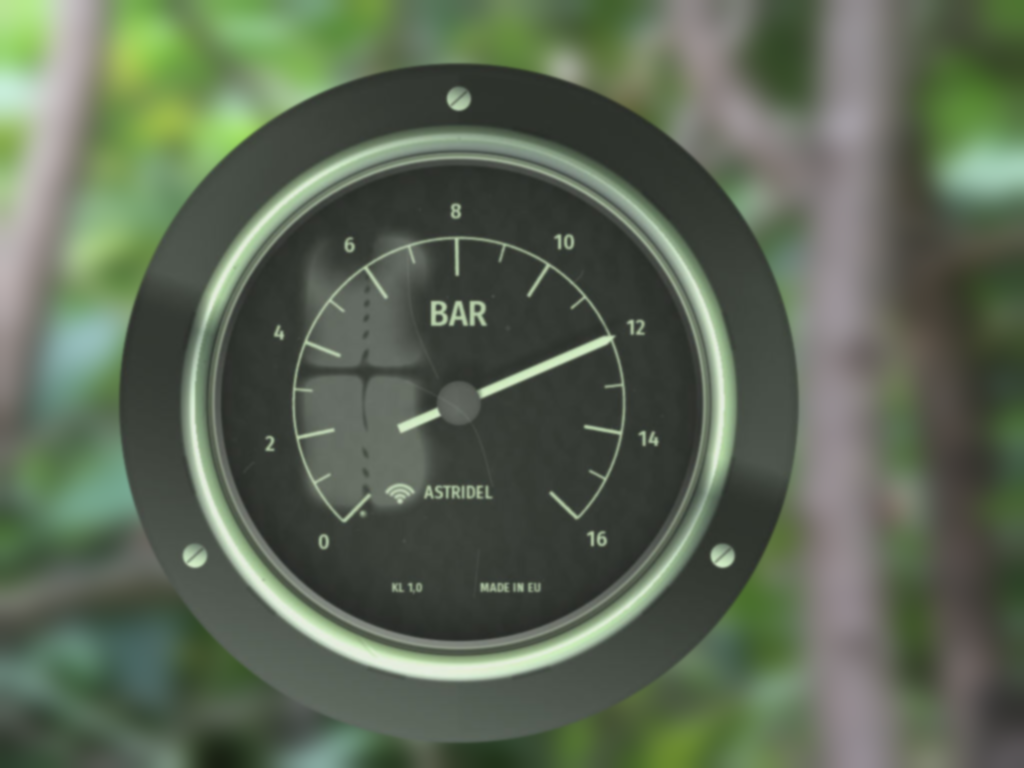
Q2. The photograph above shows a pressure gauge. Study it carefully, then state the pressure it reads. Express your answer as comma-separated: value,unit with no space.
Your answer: 12,bar
